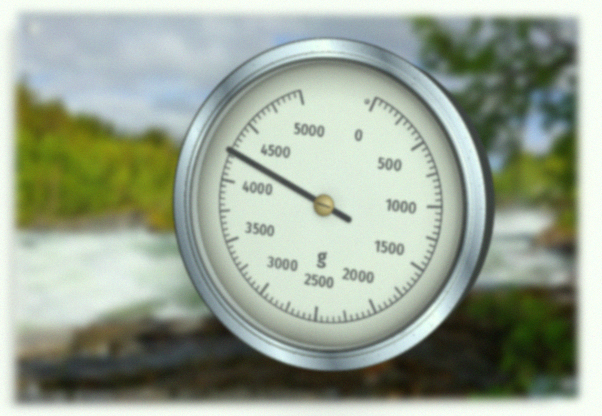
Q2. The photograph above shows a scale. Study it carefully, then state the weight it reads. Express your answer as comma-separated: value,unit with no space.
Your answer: 4250,g
